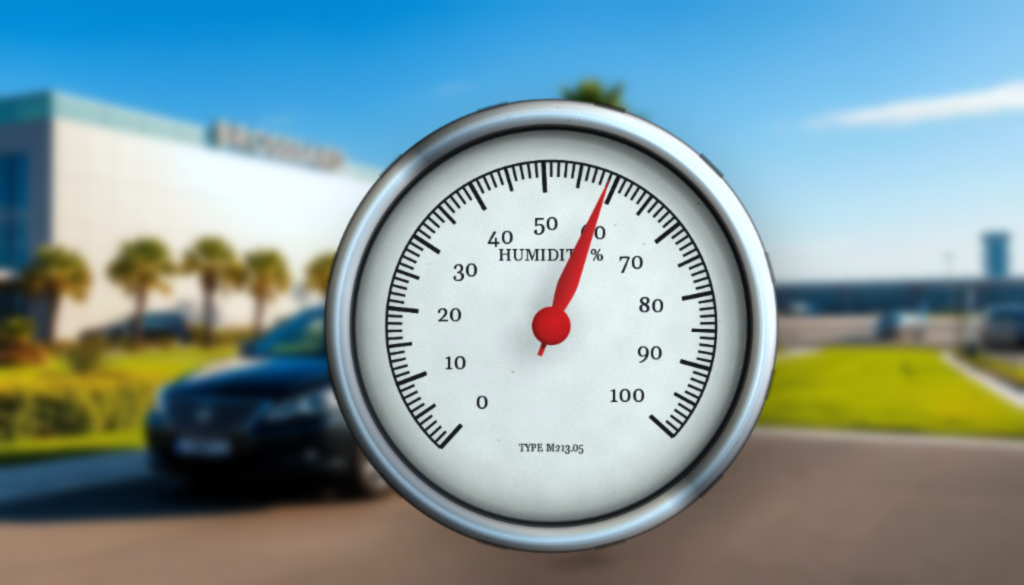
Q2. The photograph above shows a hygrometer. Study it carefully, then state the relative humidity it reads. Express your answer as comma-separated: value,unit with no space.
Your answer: 59,%
